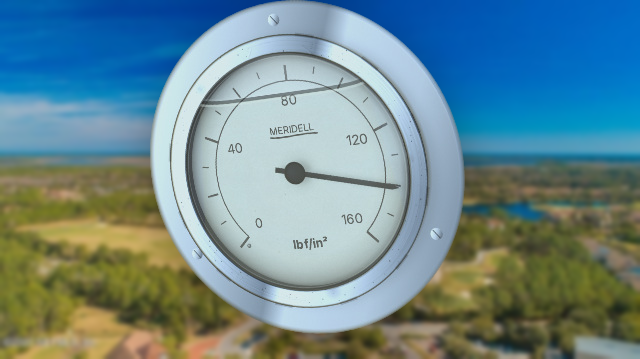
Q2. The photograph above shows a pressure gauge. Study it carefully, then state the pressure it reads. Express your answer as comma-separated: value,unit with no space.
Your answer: 140,psi
